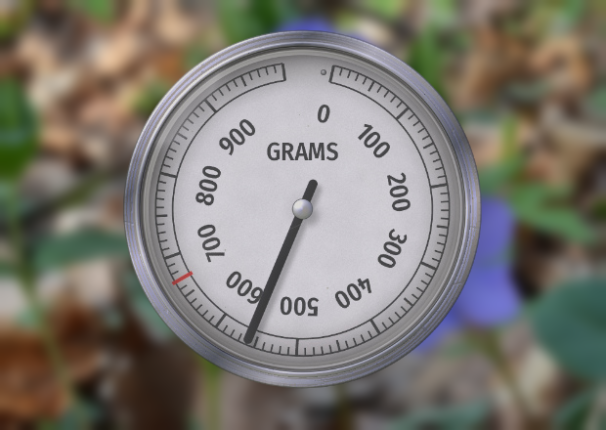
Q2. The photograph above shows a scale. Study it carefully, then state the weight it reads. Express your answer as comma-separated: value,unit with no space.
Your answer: 560,g
